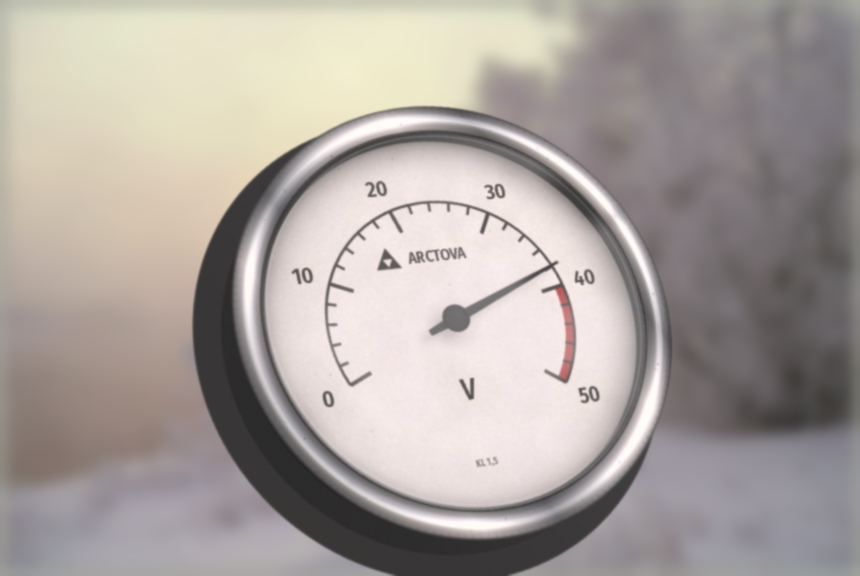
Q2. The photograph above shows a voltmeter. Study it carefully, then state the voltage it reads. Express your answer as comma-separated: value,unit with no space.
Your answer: 38,V
